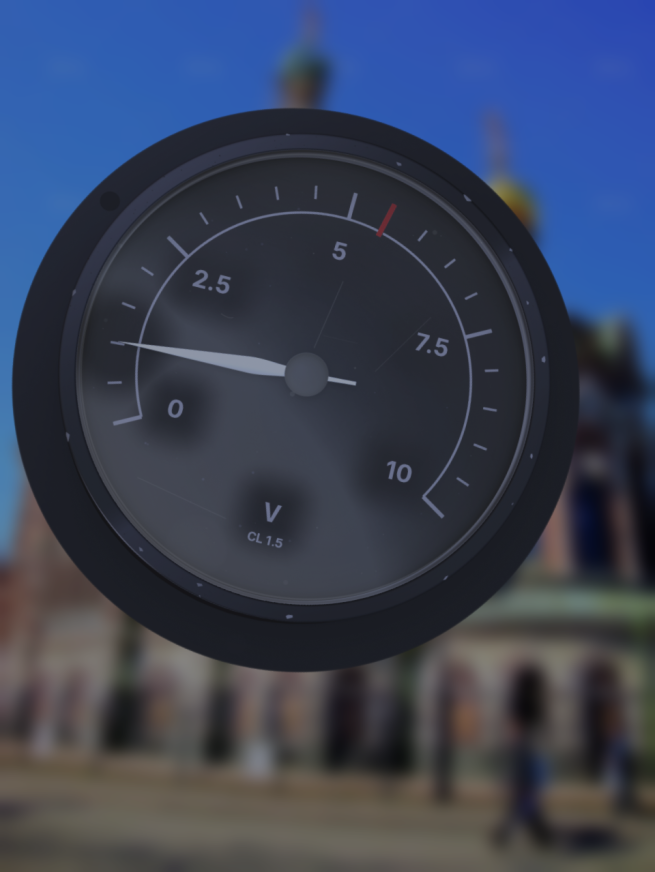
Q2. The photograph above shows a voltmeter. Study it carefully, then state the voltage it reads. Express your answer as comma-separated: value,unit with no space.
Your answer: 1,V
